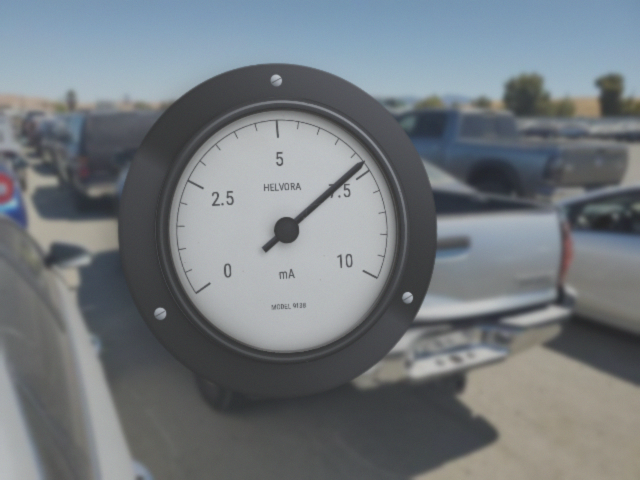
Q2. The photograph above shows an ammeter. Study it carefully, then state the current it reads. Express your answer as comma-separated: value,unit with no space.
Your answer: 7.25,mA
